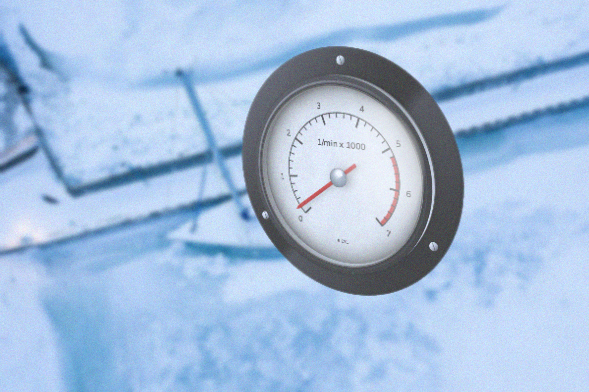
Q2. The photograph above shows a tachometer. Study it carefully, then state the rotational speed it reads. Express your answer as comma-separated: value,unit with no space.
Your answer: 200,rpm
